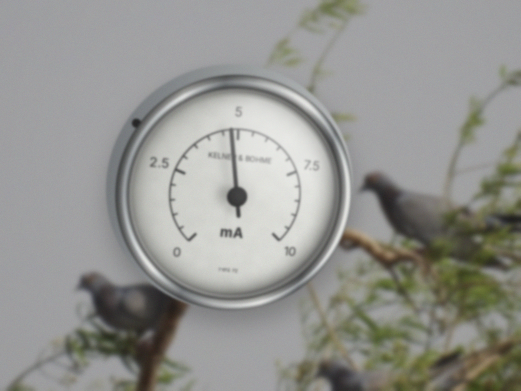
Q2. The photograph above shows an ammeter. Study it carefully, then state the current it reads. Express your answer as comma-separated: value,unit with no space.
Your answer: 4.75,mA
